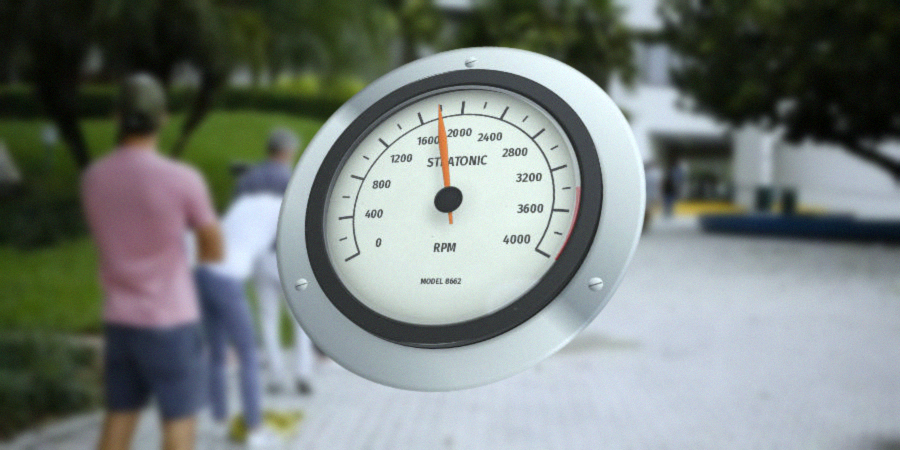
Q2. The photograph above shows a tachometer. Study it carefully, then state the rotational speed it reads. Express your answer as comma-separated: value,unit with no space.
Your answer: 1800,rpm
